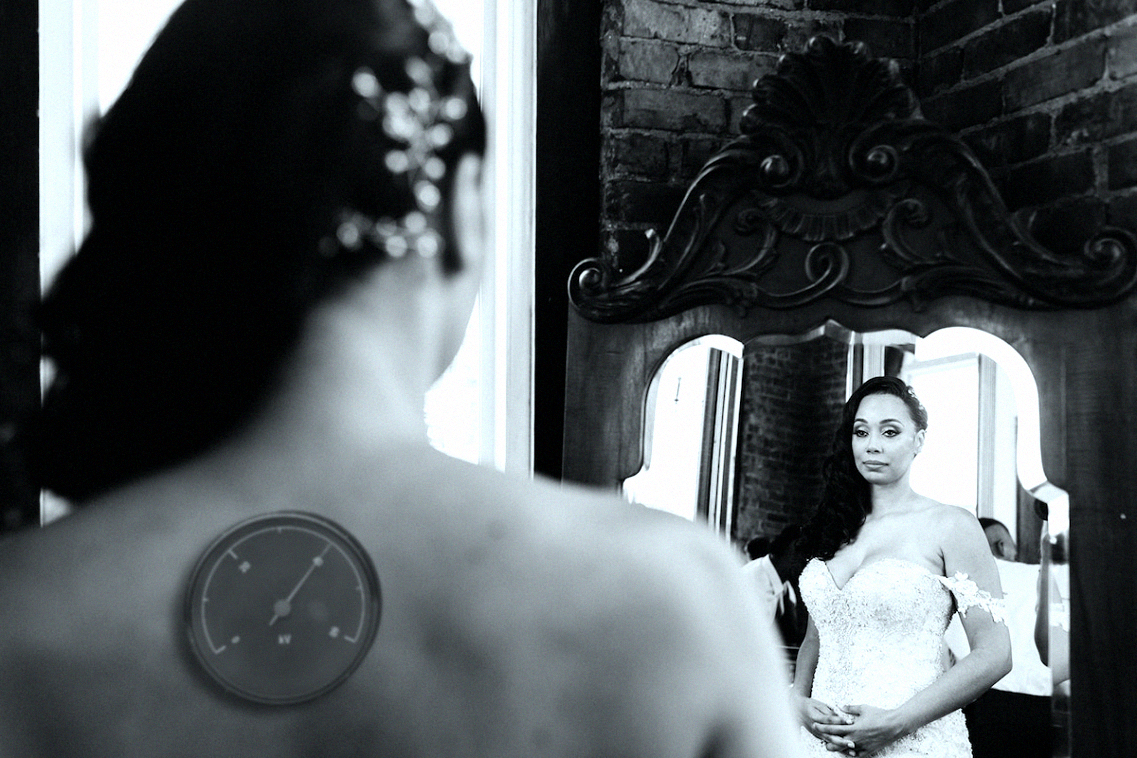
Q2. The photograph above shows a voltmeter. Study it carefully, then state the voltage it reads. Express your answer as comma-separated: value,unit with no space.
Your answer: 40,kV
